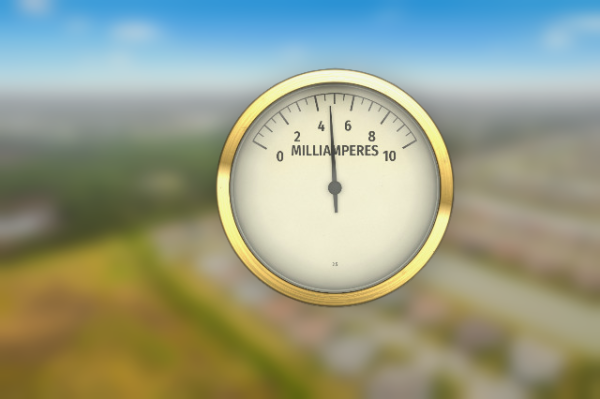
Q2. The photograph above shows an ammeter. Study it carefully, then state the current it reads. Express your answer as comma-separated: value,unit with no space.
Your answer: 4.75,mA
